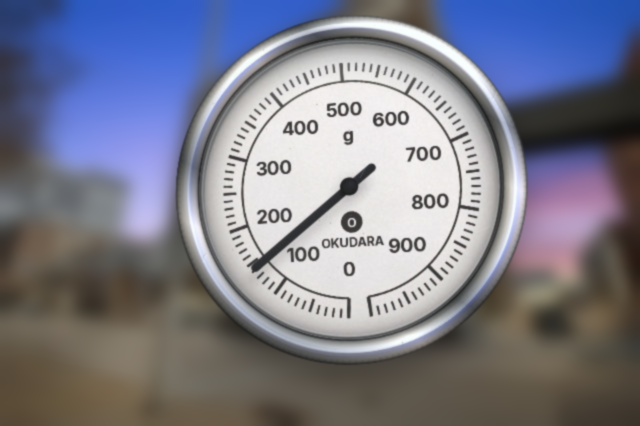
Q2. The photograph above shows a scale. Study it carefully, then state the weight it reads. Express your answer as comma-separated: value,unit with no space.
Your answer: 140,g
